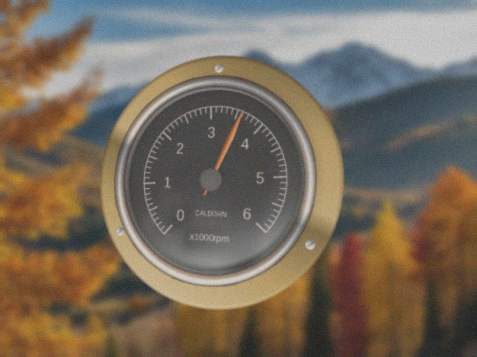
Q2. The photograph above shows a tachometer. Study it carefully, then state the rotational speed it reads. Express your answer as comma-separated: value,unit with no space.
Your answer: 3600,rpm
